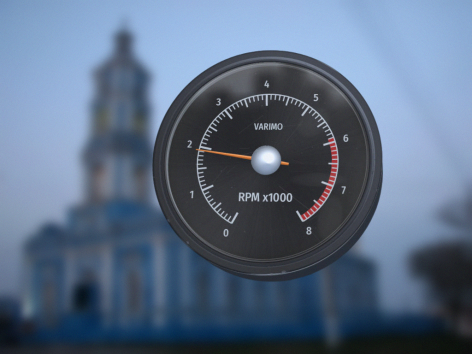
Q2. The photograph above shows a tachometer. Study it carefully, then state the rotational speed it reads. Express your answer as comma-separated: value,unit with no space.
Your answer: 1900,rpm
